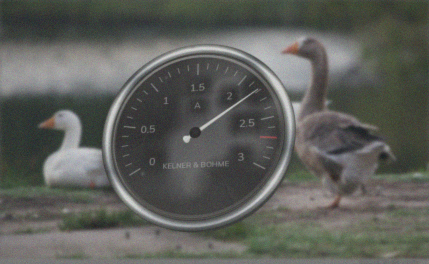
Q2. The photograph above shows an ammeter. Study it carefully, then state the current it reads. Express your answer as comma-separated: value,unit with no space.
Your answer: 2.2,A
